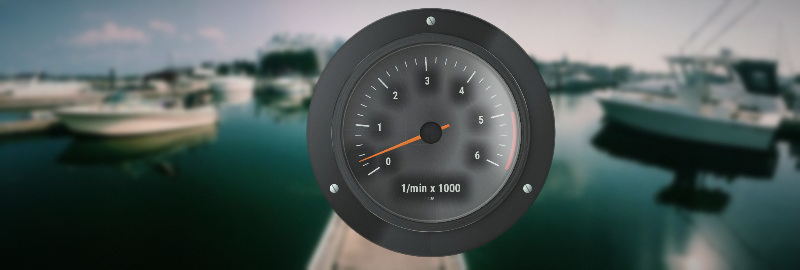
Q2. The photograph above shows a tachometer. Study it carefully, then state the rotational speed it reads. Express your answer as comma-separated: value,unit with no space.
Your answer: 300,rpm
